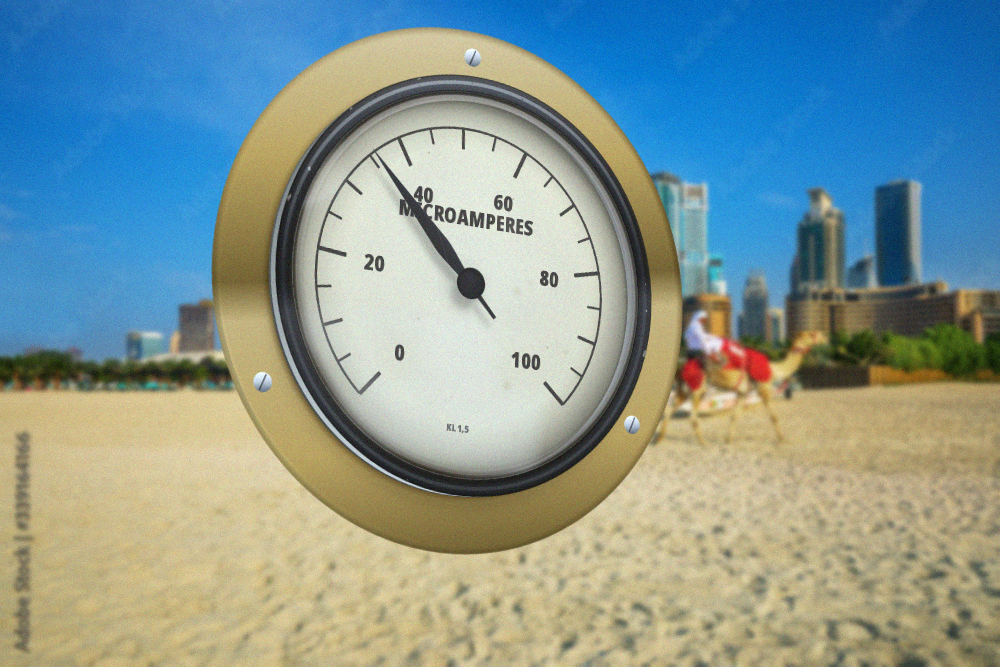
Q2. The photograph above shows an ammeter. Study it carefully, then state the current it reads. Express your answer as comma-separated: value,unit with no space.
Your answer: 35,µA
